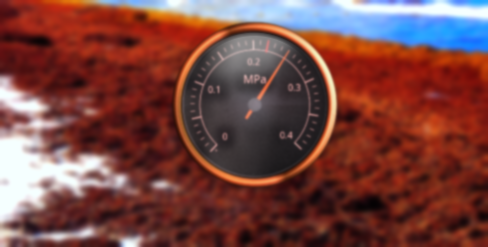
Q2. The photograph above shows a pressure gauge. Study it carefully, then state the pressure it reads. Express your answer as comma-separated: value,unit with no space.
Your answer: 0.25,MPa
